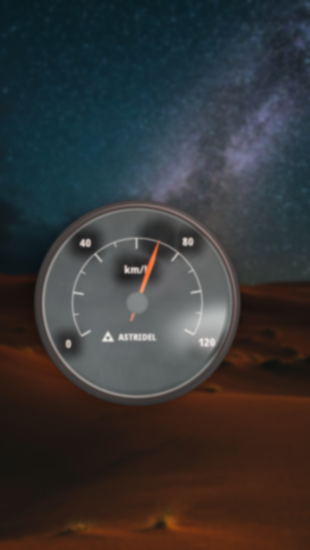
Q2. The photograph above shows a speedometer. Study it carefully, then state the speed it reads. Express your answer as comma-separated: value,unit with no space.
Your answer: 70,km/h
